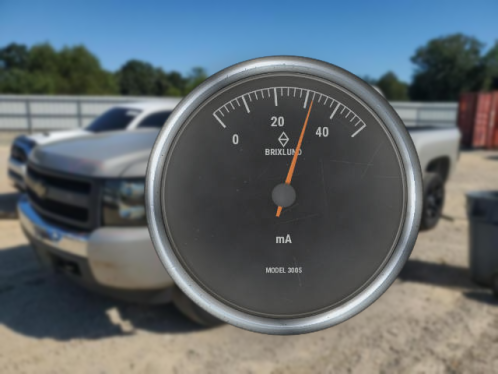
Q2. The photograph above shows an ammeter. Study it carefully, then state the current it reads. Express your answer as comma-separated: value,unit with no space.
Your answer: 32,mA
